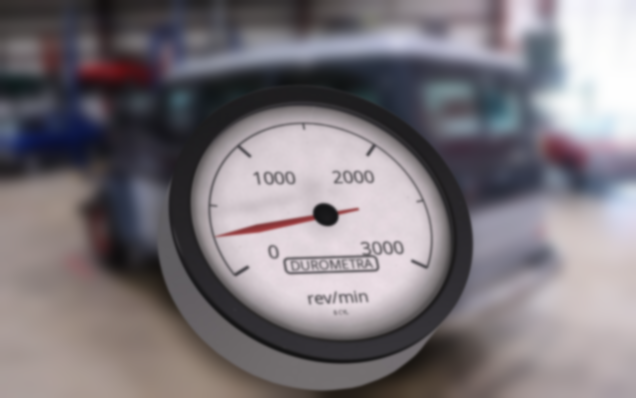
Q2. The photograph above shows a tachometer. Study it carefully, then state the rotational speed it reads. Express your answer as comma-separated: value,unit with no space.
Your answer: 250,rpm
